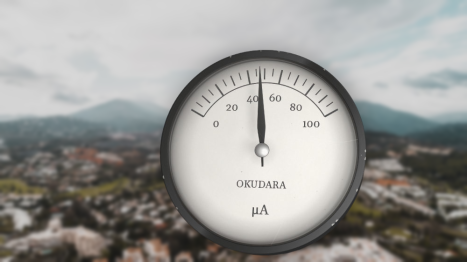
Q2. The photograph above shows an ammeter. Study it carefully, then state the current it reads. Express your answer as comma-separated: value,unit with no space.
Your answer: 47.5,µA
